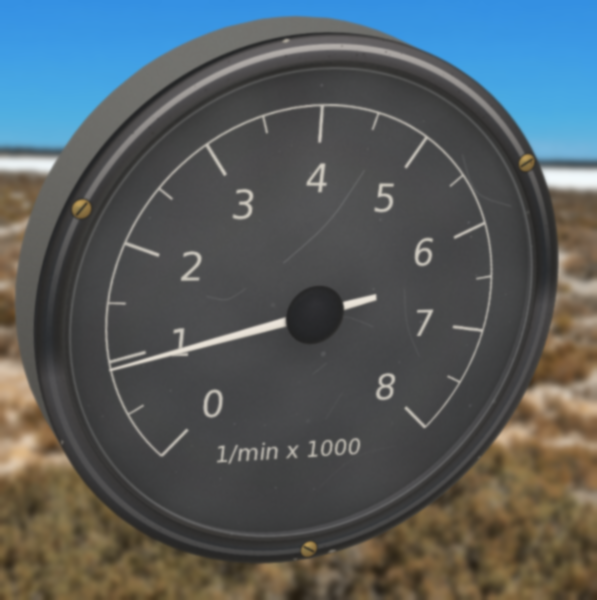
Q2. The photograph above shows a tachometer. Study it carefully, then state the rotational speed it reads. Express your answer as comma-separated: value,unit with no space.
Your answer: 1000,rpm
